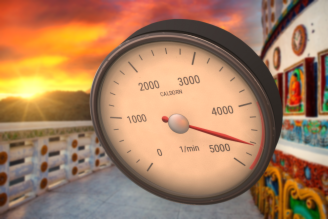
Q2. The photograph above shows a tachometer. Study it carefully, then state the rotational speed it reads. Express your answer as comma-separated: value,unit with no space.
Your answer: 4600,rpm
